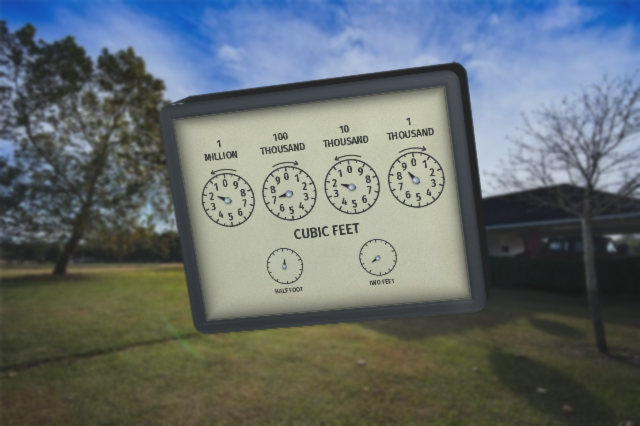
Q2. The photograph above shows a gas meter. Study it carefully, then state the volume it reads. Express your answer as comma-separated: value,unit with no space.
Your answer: 171900,ft³
